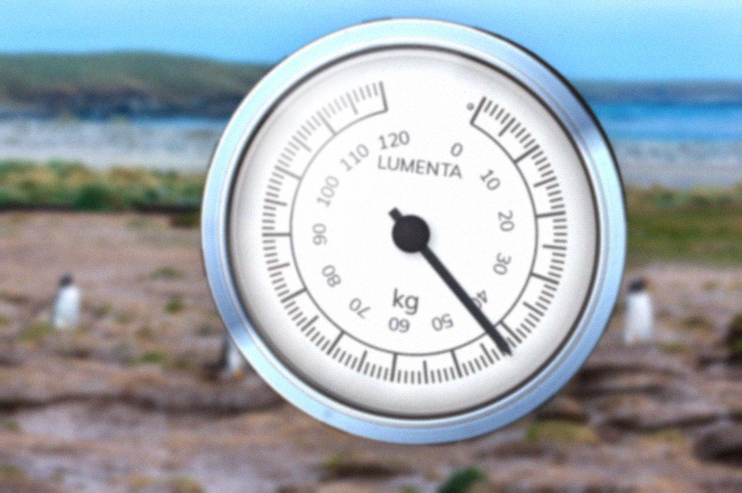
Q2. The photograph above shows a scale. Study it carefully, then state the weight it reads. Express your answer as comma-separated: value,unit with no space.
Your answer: 42,kg
